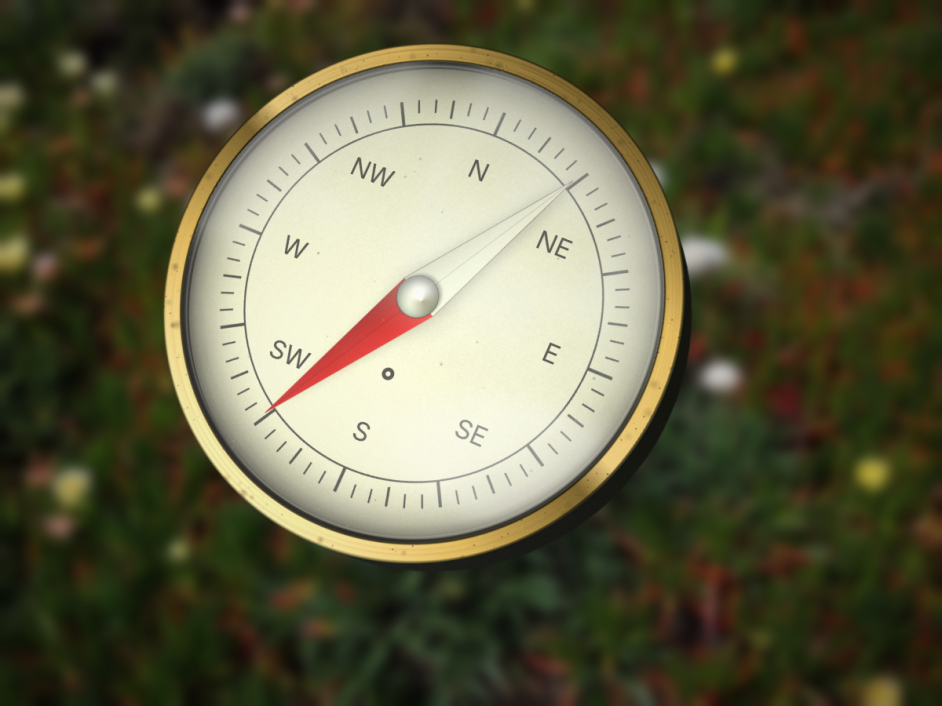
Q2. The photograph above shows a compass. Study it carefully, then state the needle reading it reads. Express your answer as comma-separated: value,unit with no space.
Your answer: 210,°
